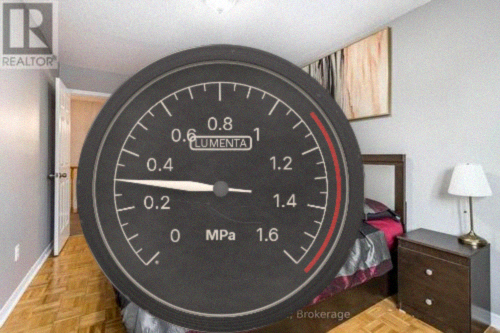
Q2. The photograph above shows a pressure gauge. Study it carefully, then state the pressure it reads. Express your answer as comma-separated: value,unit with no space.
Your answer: 0.3,MPa
